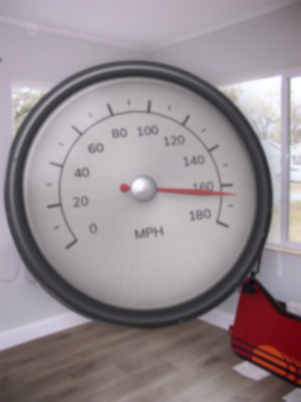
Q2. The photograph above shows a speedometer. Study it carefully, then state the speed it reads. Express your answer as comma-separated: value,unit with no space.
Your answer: 165,mph
